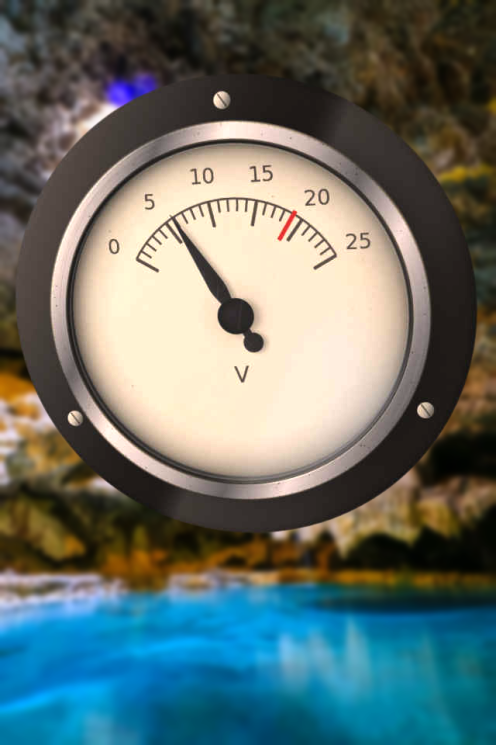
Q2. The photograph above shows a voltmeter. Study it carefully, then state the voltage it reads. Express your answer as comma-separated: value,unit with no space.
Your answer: 6,V
